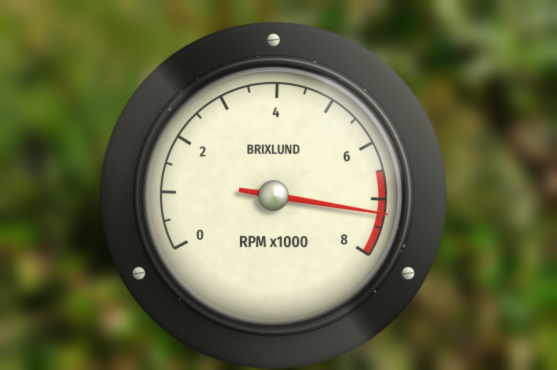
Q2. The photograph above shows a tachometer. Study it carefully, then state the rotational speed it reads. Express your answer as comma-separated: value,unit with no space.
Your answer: 7250,rpm
